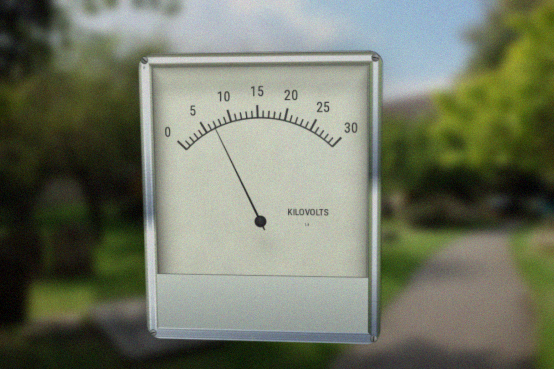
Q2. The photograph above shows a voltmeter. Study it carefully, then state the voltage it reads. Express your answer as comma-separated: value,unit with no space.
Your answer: 7,kV
